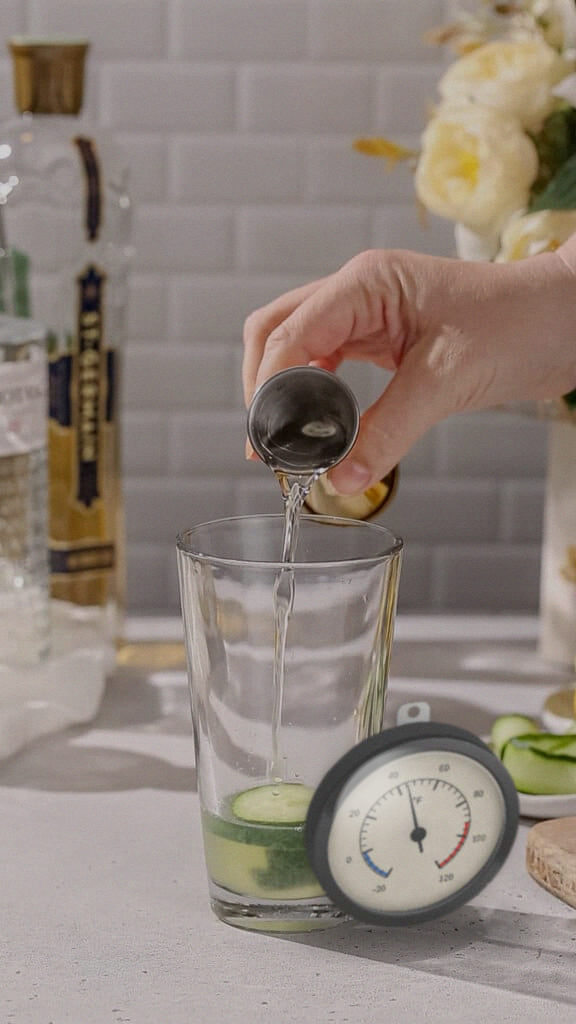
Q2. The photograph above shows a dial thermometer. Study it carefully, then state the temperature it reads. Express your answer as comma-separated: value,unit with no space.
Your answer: 44,°F
